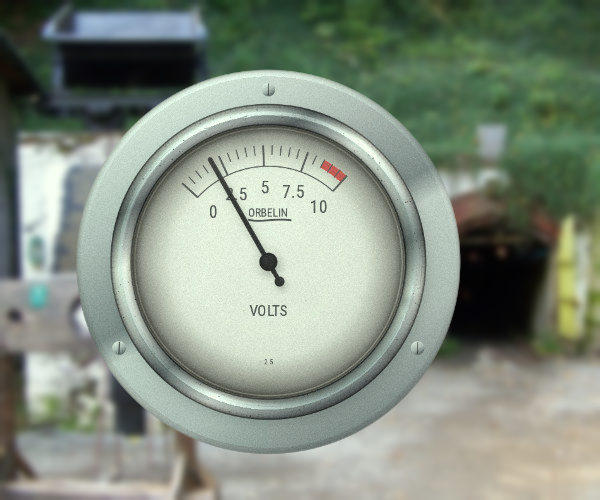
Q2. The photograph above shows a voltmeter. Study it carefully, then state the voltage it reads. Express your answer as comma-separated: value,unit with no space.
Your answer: 2,V
